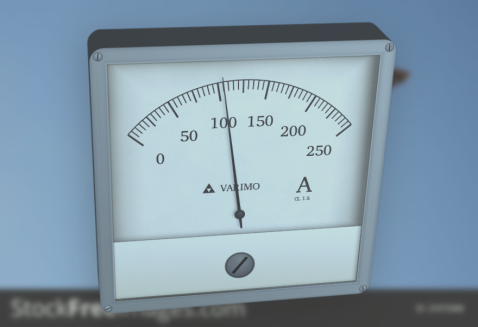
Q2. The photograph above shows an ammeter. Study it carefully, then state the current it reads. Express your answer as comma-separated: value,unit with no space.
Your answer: 105,A
